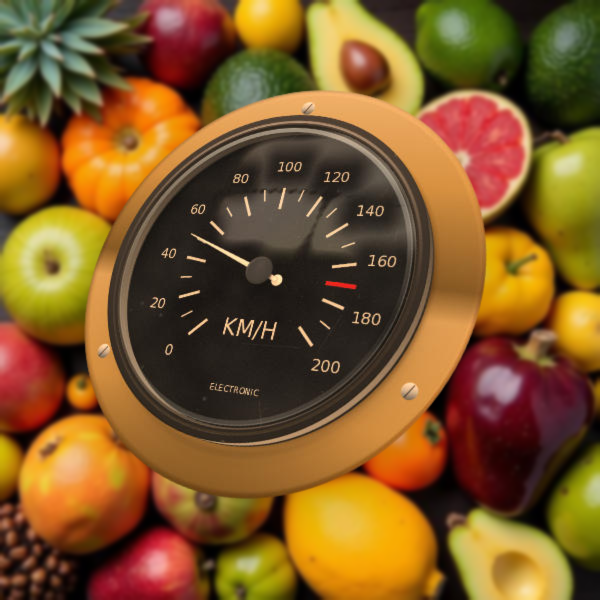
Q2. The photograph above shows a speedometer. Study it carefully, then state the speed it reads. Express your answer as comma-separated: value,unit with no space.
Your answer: 50,km/h
